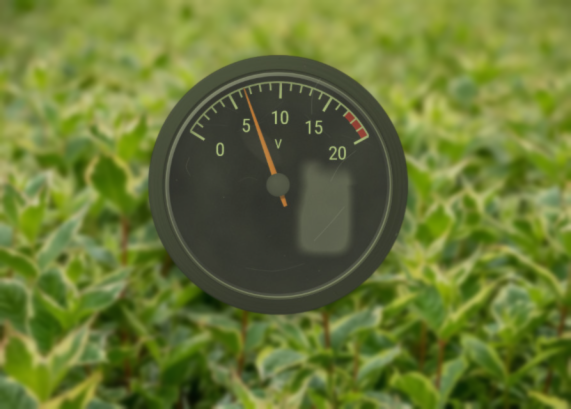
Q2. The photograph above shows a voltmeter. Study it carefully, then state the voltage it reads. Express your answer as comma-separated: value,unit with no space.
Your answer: 6.5,V
